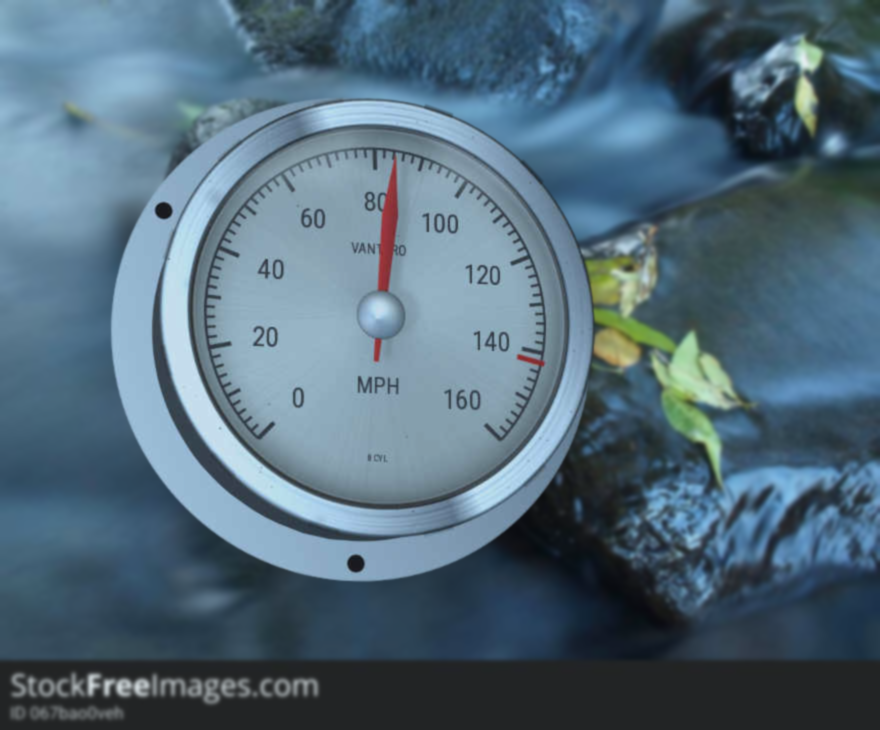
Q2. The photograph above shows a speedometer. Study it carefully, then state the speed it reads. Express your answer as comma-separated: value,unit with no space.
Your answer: 84,mph
